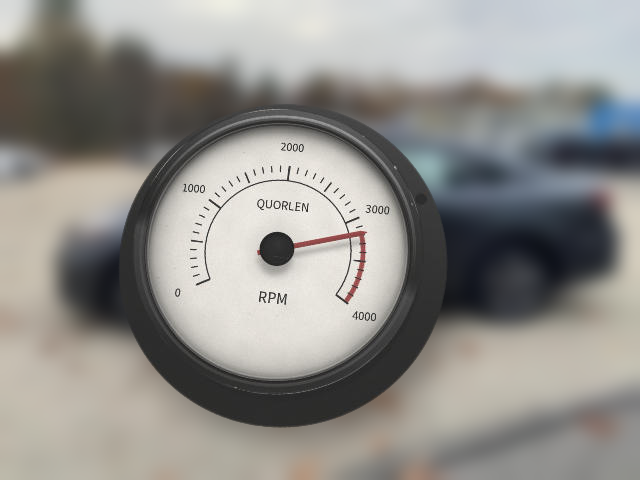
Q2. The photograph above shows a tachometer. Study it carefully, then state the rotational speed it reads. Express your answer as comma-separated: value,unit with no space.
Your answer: 3200,rpm
